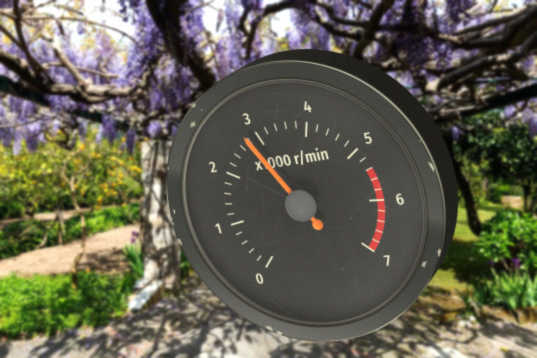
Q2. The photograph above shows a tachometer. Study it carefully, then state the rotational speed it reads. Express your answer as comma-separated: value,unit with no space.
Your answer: 2800,rpm
